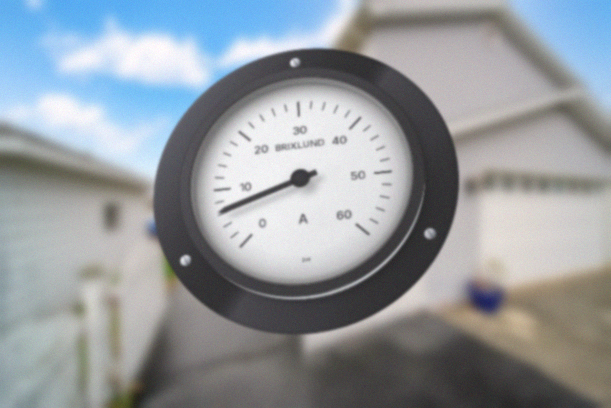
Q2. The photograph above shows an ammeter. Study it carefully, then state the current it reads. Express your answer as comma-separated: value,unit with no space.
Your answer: 6,A
